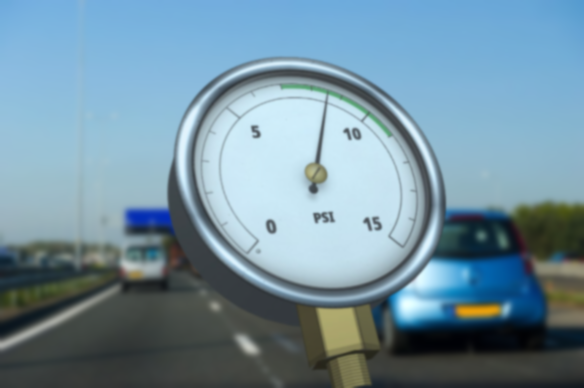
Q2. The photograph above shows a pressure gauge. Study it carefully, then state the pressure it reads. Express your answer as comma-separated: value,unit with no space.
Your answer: 8.5,psi
